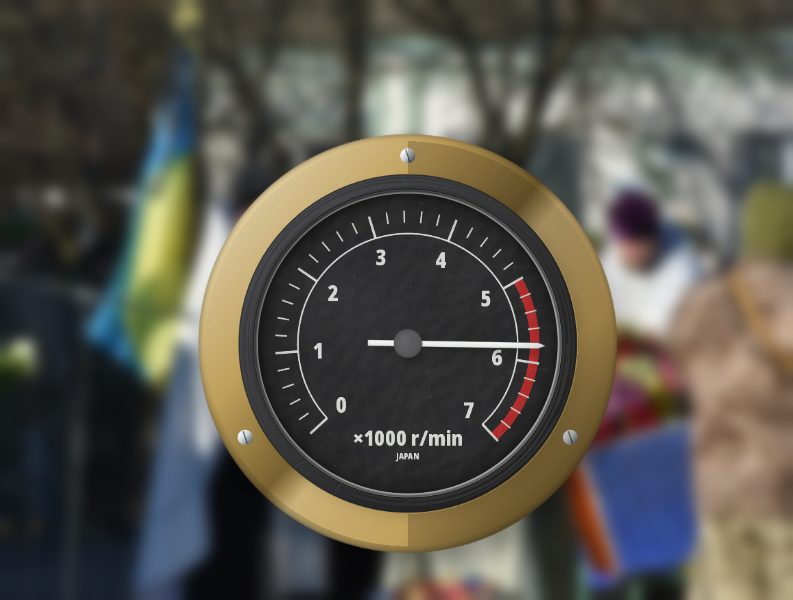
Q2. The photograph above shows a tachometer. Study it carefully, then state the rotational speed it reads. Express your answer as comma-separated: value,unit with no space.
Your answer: 5800,rpm
